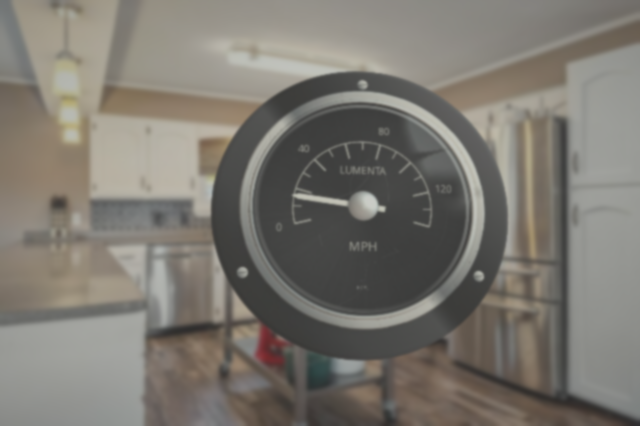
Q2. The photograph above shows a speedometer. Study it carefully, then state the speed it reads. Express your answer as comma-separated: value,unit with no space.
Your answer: 15,mph
